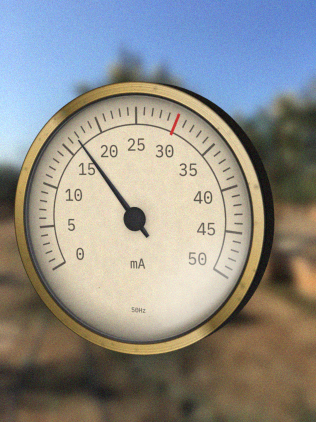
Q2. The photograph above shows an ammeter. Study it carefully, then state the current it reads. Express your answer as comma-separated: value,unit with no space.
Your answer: 17,mA
